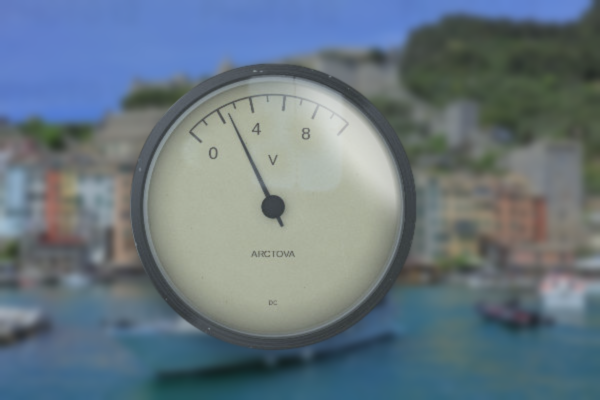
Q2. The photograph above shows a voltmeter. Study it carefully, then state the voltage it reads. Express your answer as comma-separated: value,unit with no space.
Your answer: 2.5,V
